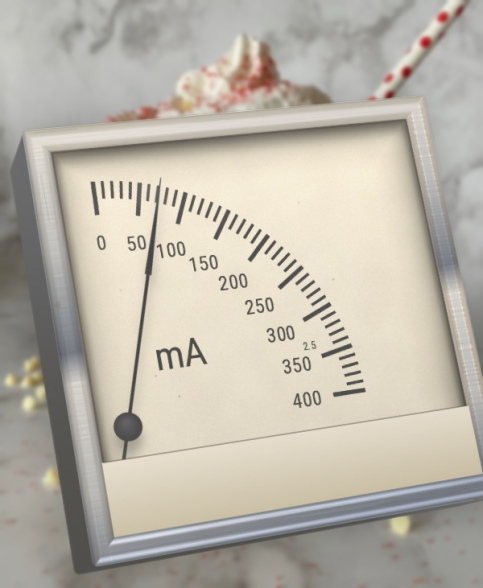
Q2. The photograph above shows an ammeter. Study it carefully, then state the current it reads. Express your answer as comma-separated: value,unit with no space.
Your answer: 70,mA
